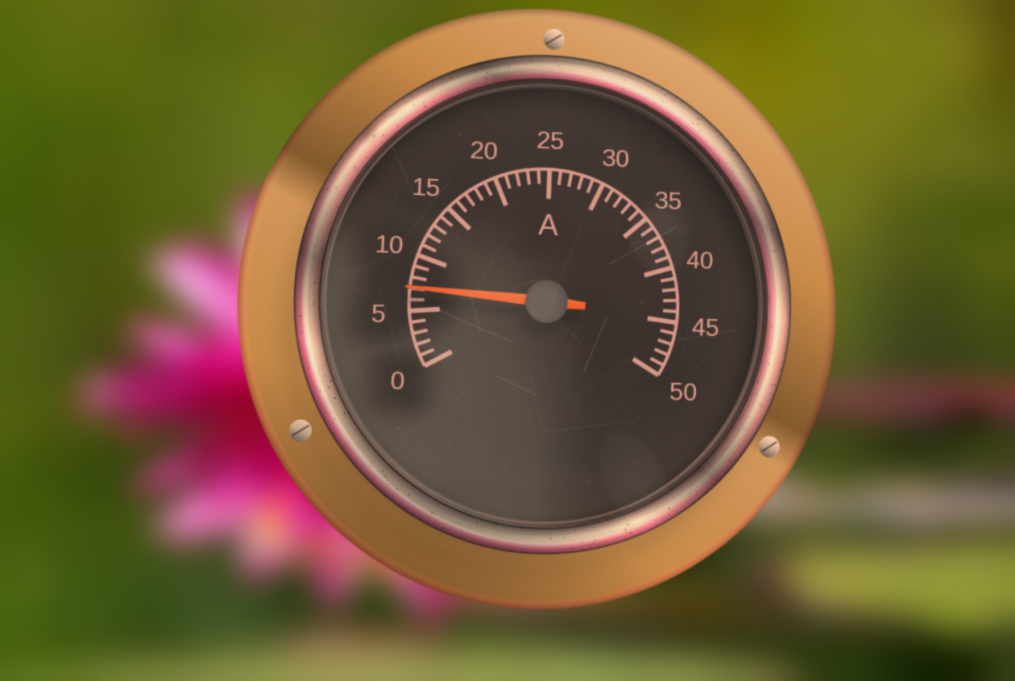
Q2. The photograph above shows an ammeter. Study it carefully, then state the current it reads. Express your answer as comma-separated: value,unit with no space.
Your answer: 7,A
